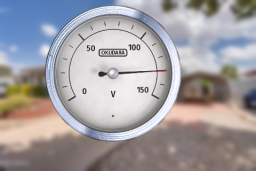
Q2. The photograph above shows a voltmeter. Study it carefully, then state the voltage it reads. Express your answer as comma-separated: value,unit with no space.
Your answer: 130,V
